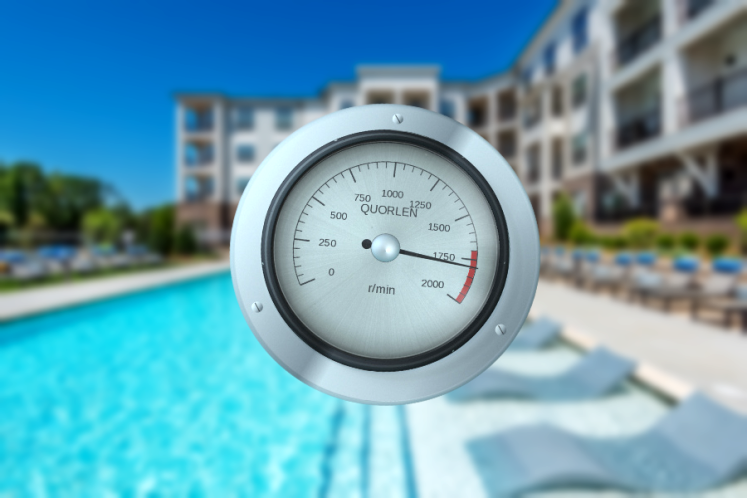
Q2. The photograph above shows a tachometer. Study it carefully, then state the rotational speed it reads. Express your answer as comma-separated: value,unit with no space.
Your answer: 1800,rpm
